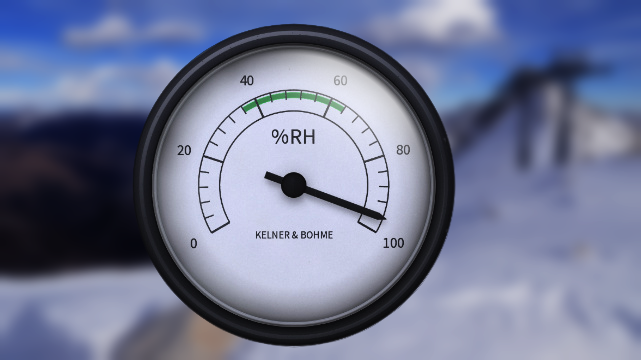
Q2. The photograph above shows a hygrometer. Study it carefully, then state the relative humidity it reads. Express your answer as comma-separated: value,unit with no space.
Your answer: 96,%
